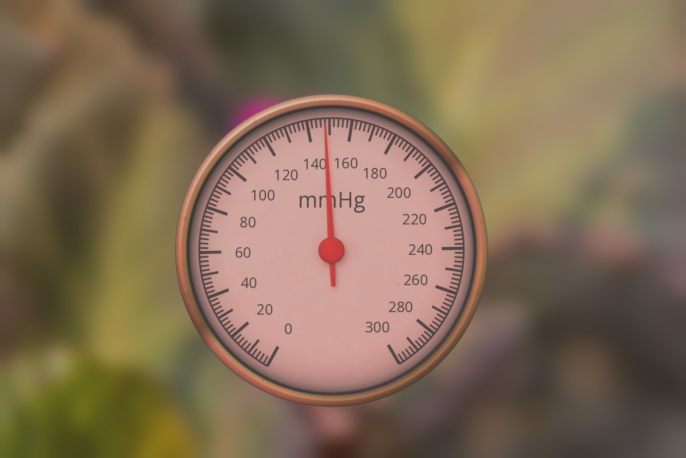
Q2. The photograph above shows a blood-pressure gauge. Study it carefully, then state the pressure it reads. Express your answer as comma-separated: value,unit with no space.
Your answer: 148,mmHg
